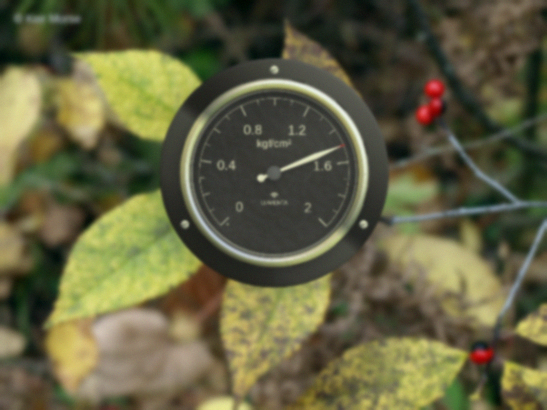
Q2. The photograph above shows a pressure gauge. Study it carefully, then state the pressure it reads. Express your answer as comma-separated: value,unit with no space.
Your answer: 1.5,kg/cm²
